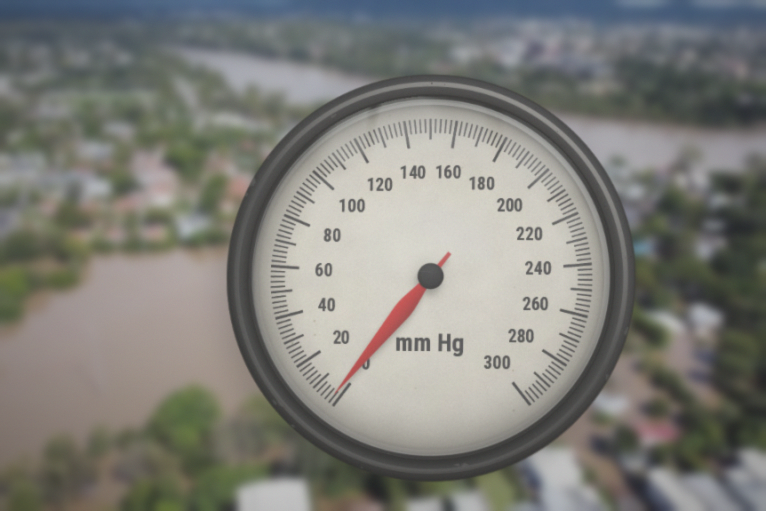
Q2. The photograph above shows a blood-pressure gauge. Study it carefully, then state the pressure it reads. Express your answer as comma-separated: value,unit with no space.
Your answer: 2,mmHg
